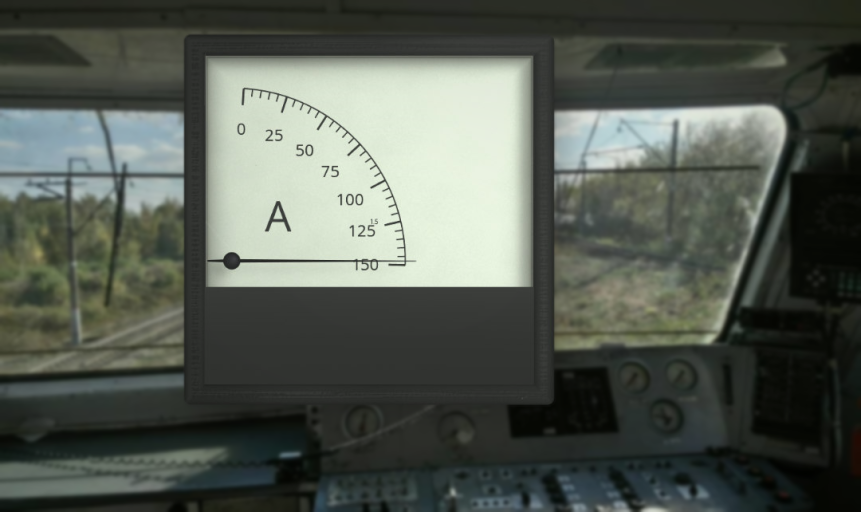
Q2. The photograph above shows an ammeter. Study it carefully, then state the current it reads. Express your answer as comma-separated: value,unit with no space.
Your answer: 147.5,A
